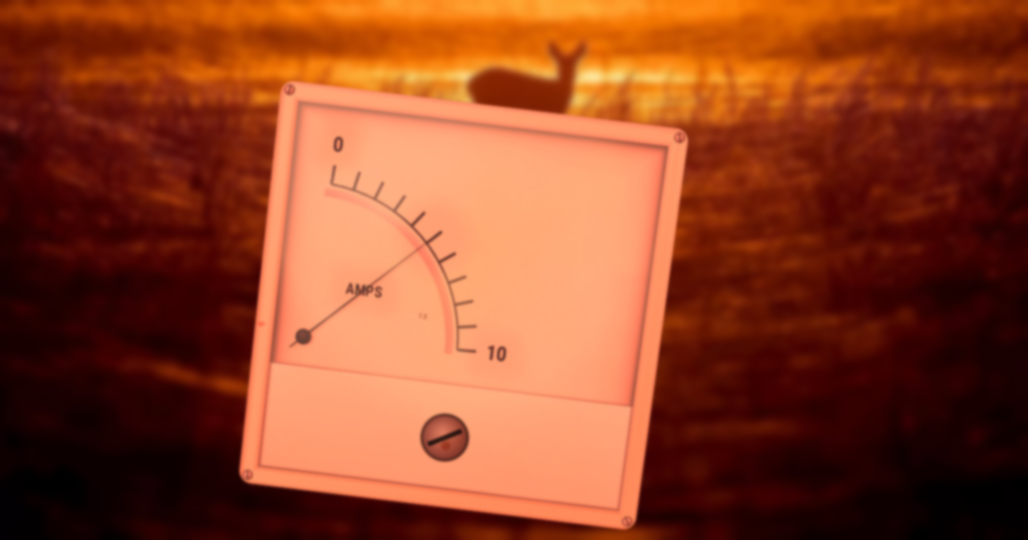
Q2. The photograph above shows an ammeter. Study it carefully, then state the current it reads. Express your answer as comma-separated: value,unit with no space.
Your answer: 5,A
